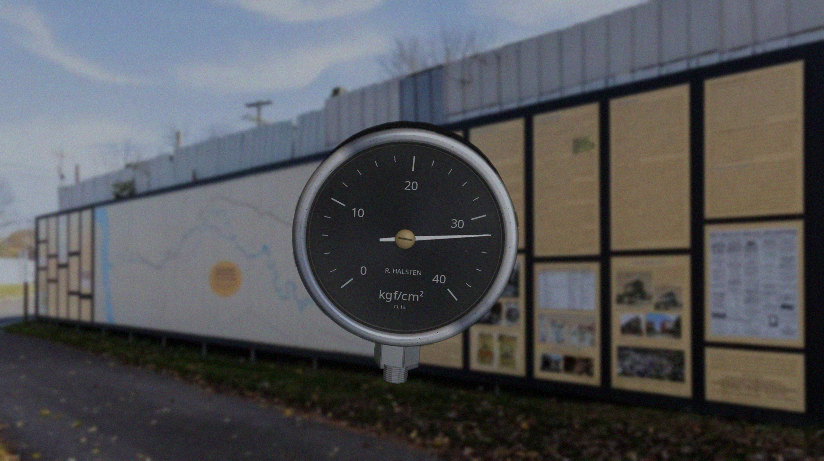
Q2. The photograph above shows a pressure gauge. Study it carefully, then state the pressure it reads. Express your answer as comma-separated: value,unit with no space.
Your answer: 32,kg/cm²
